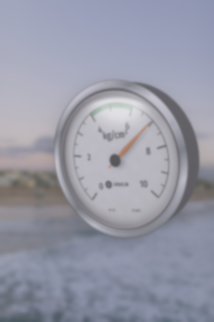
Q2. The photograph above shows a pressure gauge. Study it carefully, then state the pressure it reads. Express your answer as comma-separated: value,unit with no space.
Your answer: 7,kg/cm²
